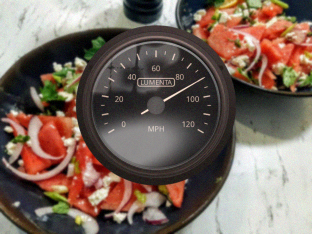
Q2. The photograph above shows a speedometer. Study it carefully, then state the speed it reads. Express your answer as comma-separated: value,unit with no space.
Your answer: 90,mph
